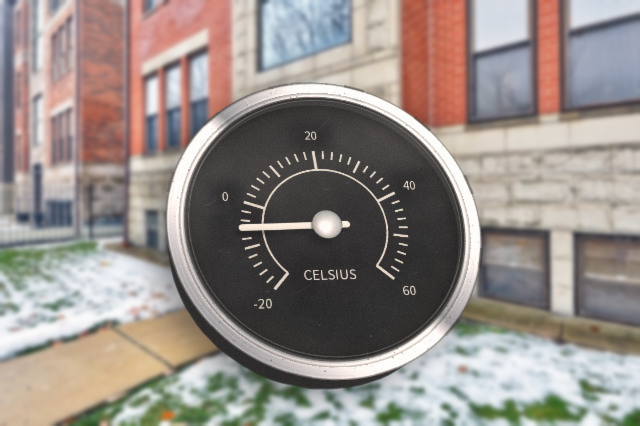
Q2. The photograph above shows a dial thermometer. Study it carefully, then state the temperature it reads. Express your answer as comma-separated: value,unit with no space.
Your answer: -6,°C
